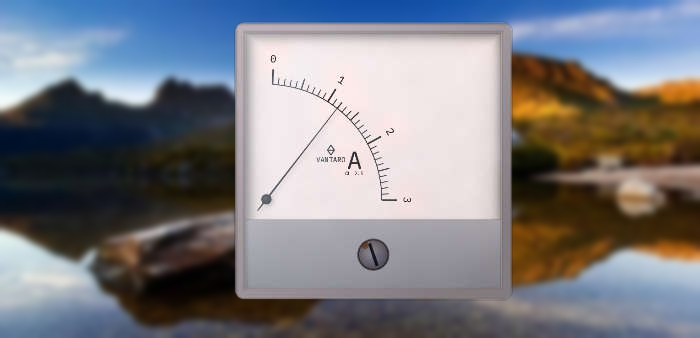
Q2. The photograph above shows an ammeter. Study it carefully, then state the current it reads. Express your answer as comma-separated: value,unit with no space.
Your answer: 1.2,A
